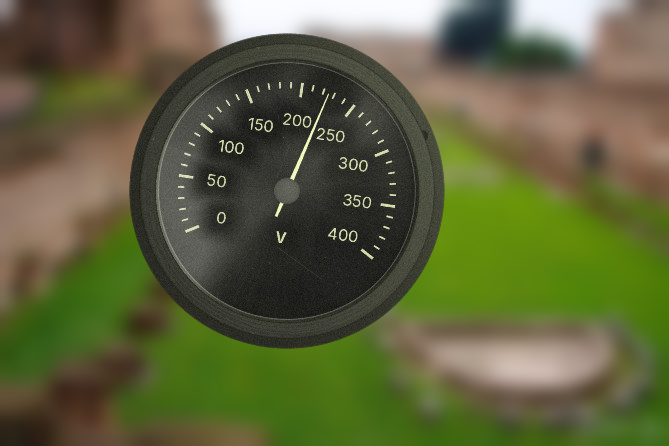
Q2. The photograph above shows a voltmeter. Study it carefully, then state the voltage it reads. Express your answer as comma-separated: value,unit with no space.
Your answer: 225,V
